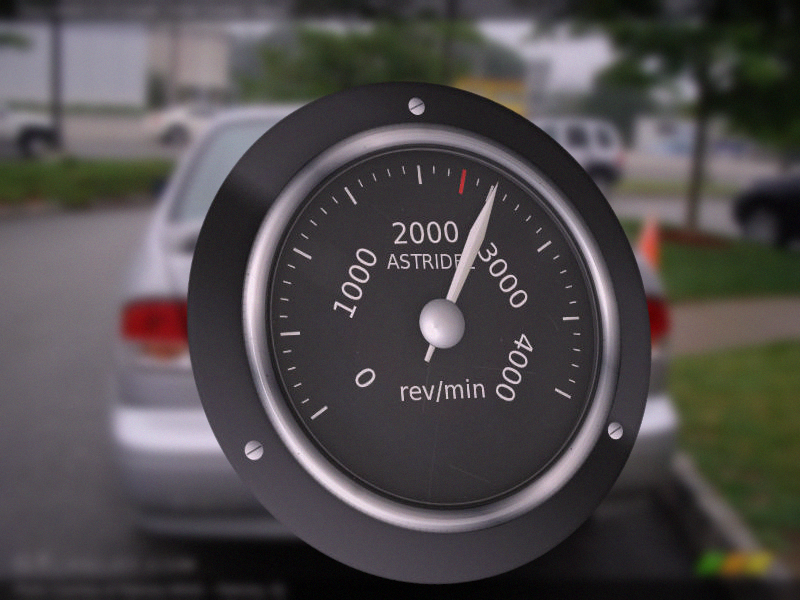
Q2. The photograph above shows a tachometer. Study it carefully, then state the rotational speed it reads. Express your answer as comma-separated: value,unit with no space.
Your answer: 2500,rpm
